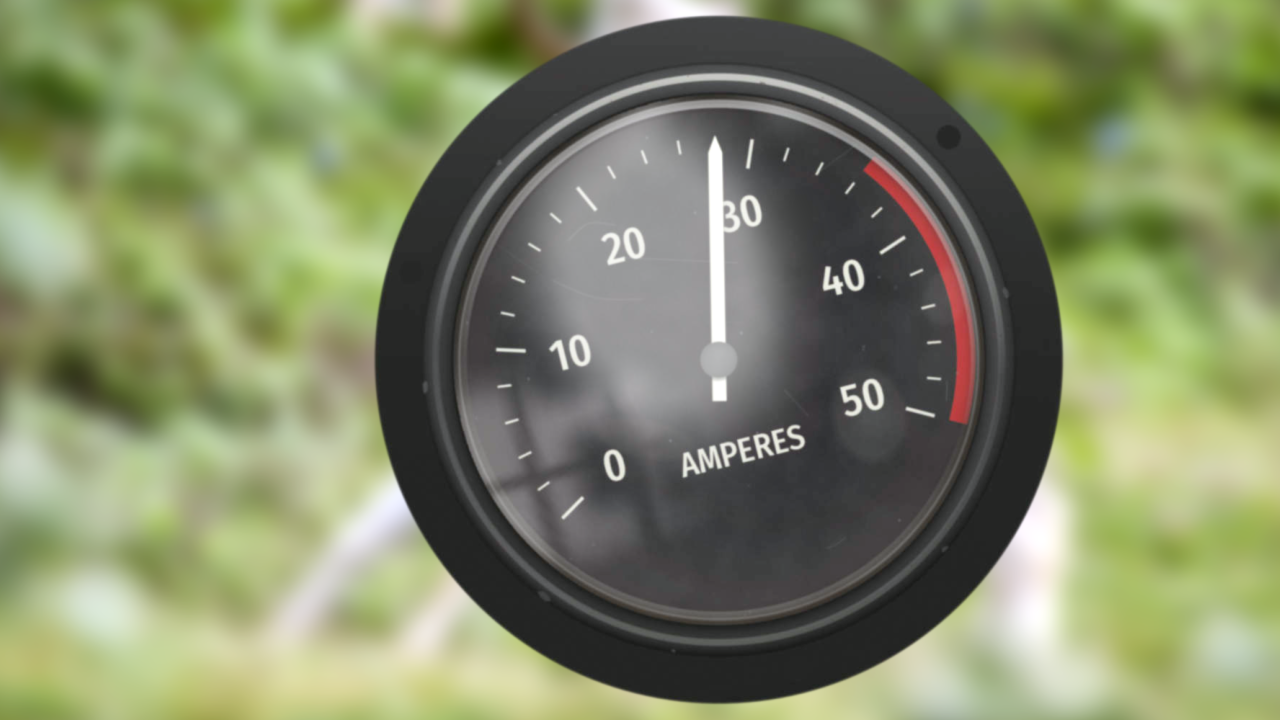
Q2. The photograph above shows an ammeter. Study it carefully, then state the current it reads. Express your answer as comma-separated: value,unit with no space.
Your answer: 28,A
